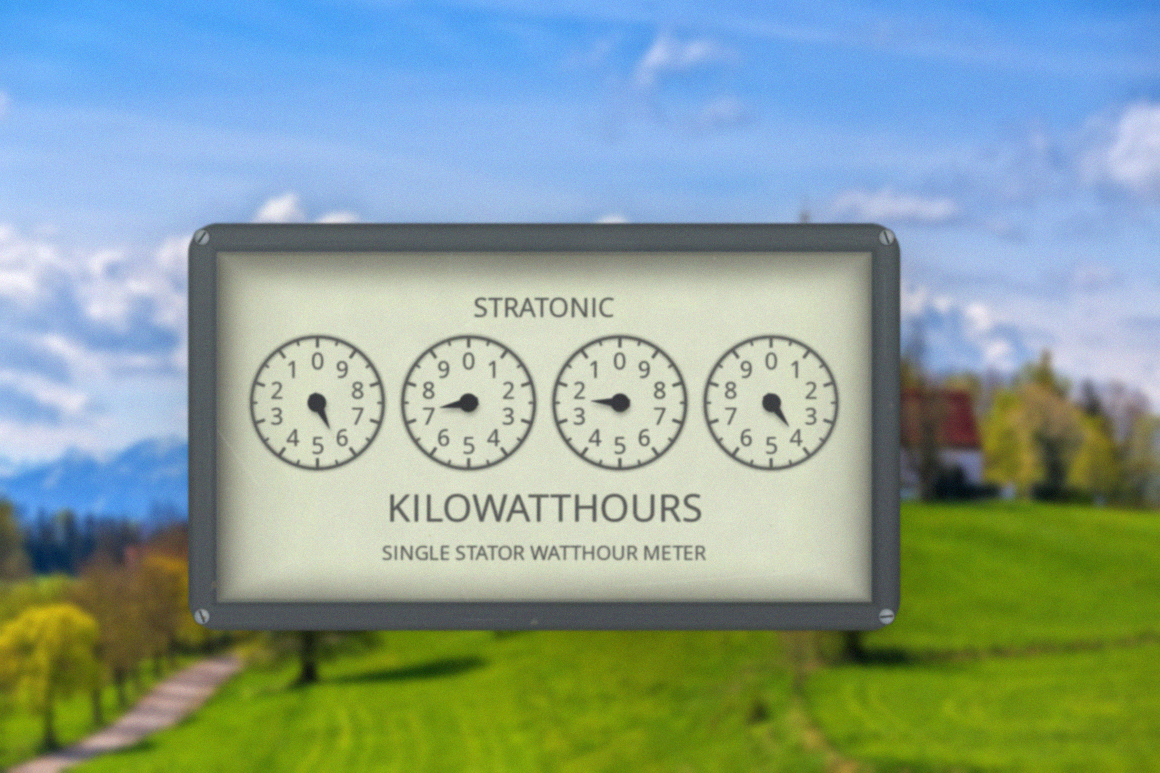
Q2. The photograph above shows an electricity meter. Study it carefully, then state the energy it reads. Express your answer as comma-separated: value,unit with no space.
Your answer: 5724,kWh
